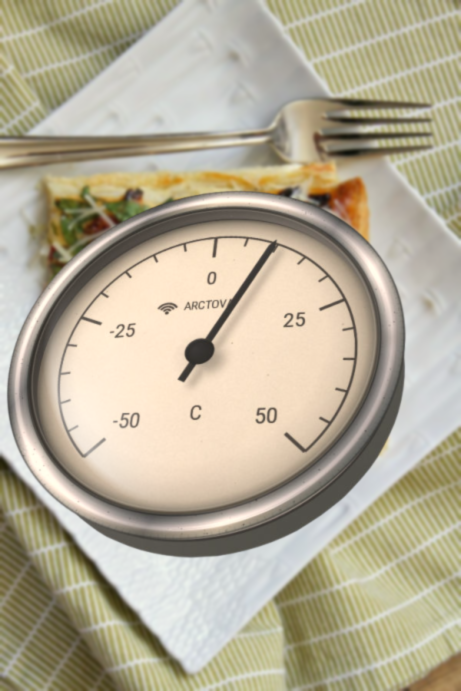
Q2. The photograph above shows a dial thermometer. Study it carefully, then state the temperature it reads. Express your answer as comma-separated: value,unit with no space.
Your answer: 10,°C
